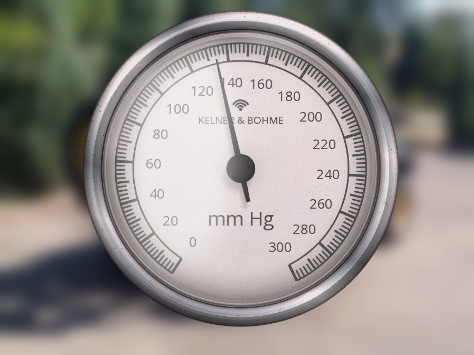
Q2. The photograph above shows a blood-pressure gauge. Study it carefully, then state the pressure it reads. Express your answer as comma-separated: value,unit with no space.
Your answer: 134,mmHg
